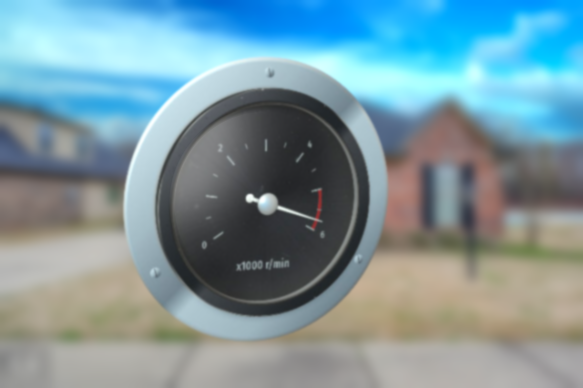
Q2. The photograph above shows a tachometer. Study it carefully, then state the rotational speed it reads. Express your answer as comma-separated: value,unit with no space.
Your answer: 5750,rpm
